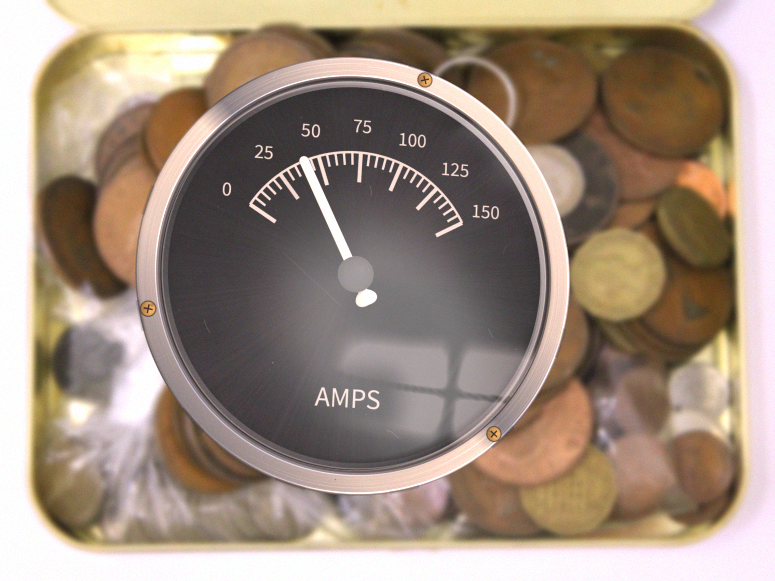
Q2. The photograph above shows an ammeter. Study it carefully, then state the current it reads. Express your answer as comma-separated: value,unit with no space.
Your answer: 40,A
